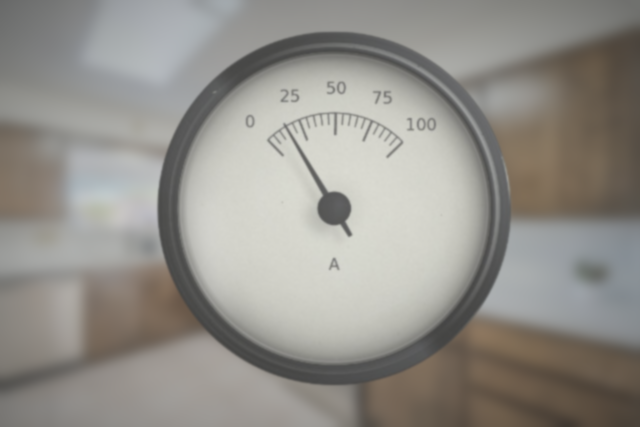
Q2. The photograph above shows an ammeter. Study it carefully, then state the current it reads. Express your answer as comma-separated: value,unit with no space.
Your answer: 15,A
